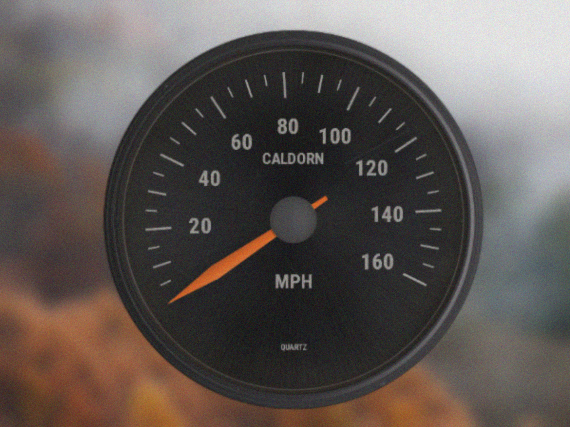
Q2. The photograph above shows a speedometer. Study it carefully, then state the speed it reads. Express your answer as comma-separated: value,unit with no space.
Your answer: 0,mph
